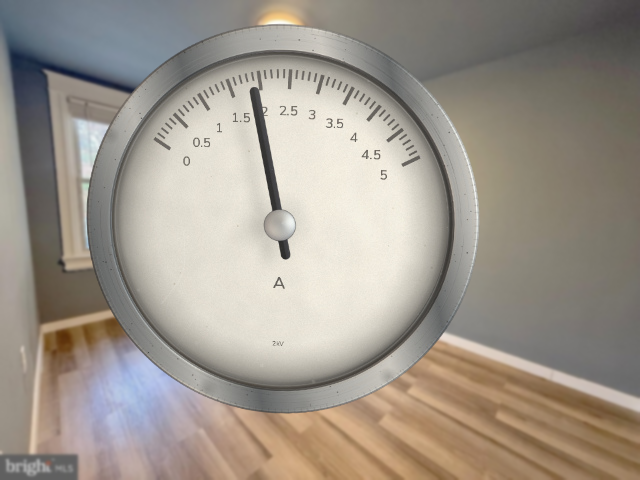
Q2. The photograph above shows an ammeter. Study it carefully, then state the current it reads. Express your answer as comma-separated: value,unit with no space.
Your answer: 1.9,A
